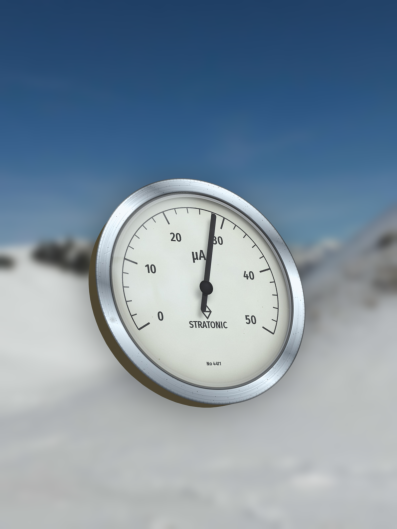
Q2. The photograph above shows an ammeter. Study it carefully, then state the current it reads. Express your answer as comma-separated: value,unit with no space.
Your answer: 28,µA
